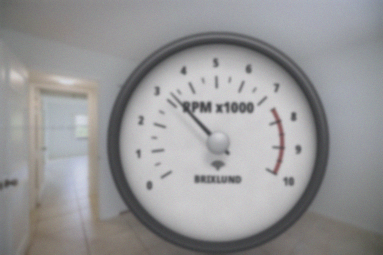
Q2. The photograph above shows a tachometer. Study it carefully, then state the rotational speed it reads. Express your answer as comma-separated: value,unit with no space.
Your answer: 3250,rpm
